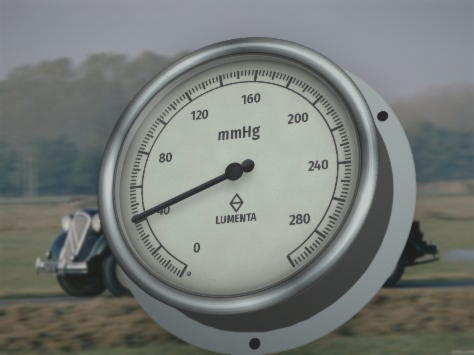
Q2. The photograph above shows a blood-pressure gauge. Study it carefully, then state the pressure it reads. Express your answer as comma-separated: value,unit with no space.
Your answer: 40,mmHg
